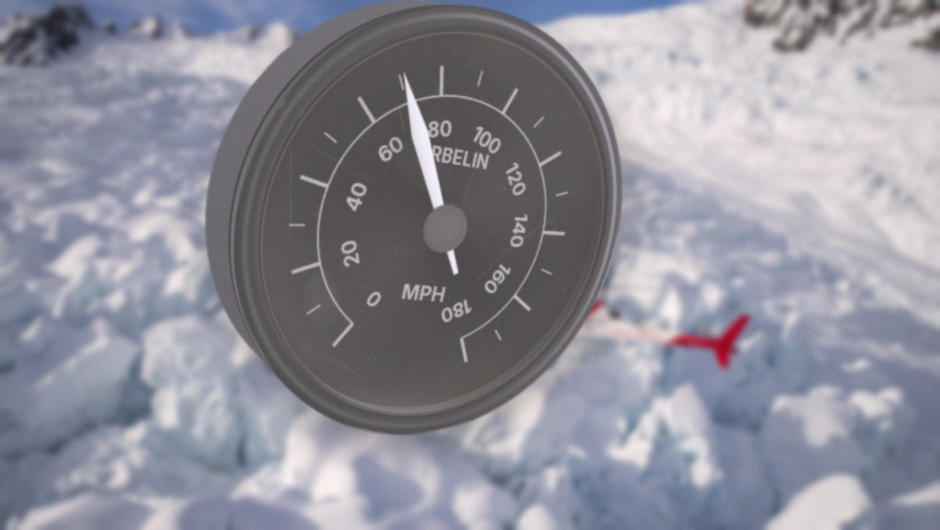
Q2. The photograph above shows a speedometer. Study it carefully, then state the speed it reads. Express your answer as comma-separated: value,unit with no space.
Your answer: 70,mph
